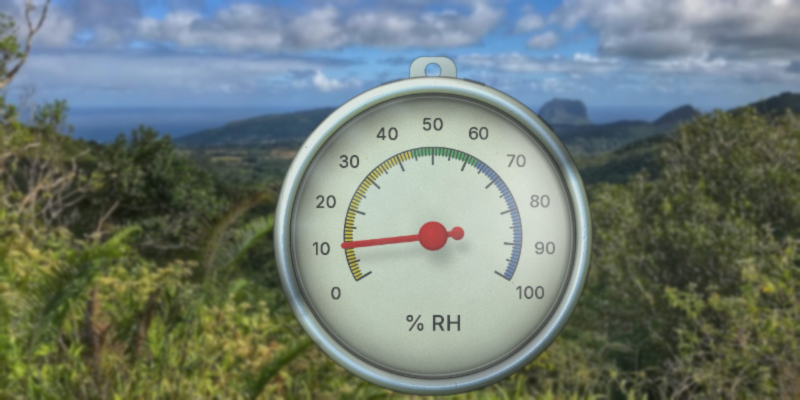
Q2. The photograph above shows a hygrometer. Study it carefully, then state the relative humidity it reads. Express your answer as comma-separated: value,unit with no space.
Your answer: 10,%
